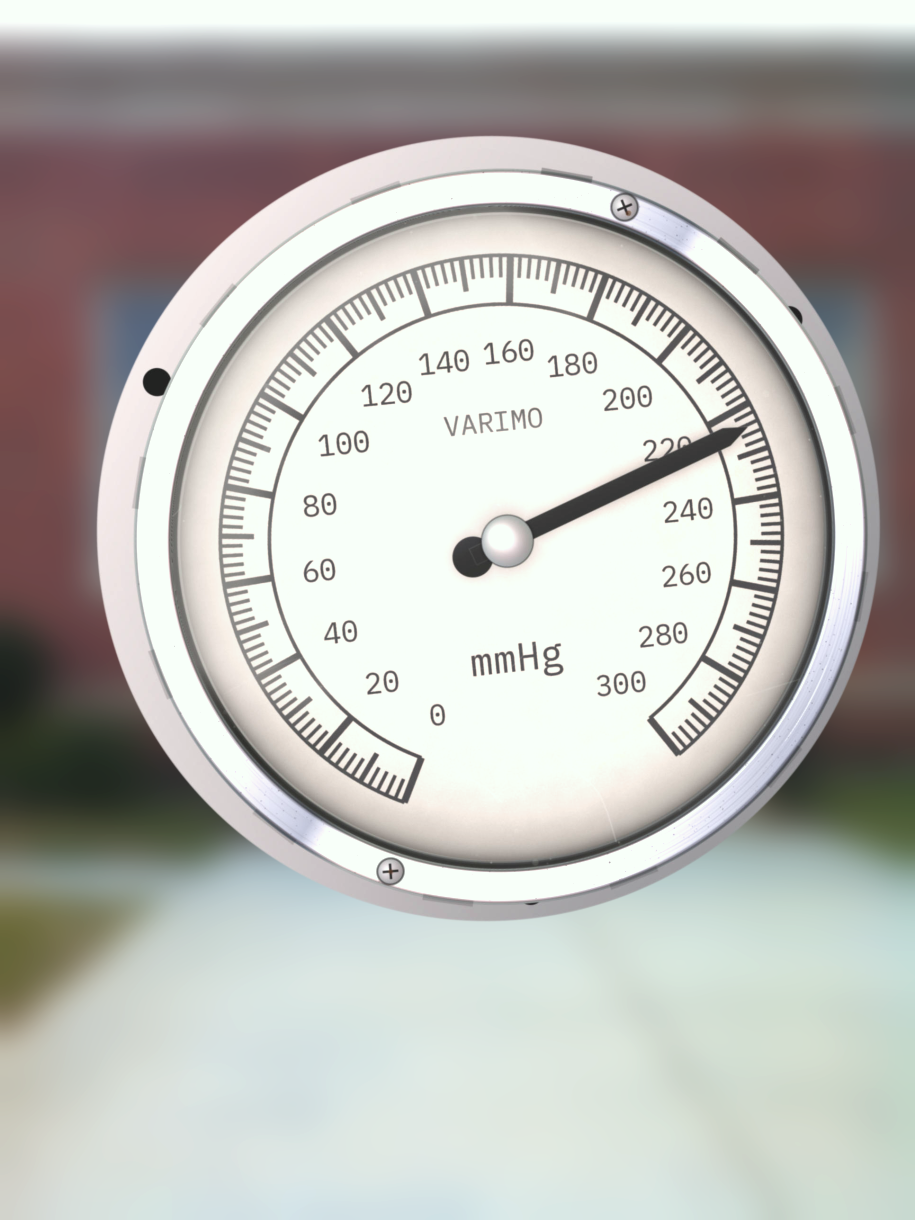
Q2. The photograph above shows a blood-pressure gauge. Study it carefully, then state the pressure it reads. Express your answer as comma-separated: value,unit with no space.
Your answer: 224,mmHg
